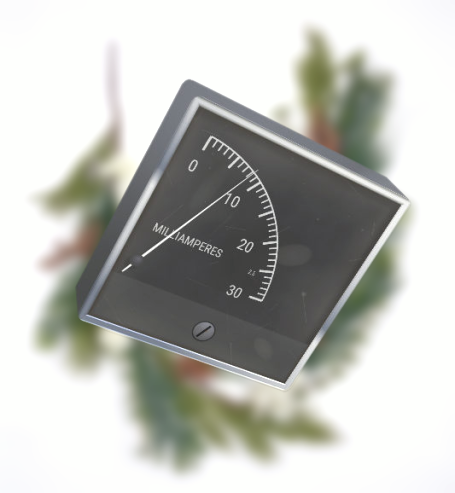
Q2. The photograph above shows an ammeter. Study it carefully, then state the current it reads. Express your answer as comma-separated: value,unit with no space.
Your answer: 8,mA
